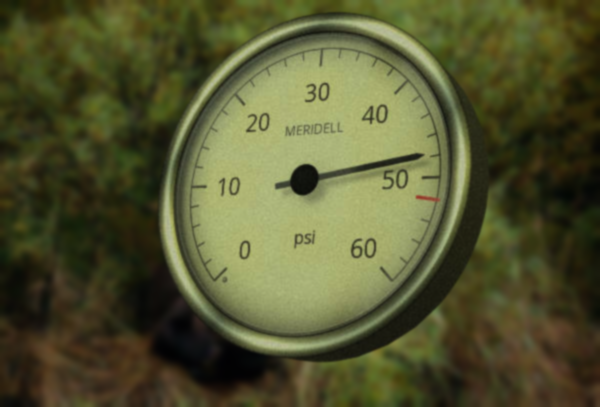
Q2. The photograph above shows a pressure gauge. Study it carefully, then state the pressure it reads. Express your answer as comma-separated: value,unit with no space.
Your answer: 48,psi
